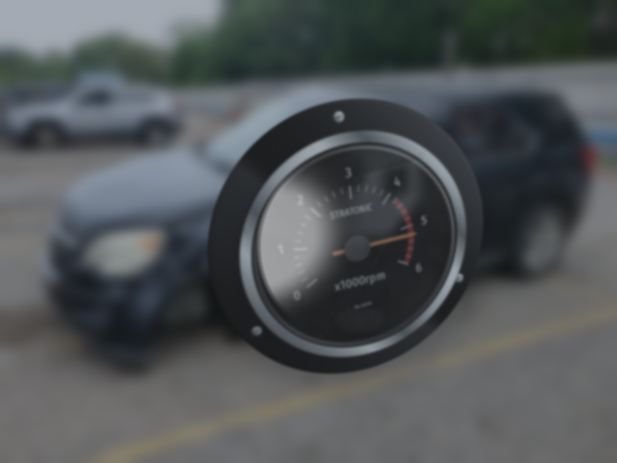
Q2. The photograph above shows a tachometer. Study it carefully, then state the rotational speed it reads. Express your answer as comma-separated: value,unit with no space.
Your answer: 5200,rpm
